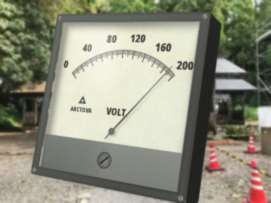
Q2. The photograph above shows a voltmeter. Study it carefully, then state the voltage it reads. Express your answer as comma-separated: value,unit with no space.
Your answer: 190,V
